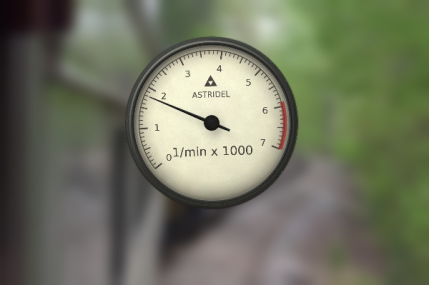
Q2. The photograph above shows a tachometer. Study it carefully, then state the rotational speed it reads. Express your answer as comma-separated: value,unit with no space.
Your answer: 1800,rpm
